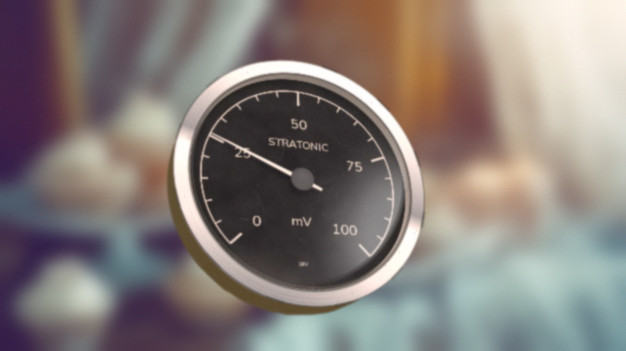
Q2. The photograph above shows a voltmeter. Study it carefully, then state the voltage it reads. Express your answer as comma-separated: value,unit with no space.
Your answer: 25,mV
